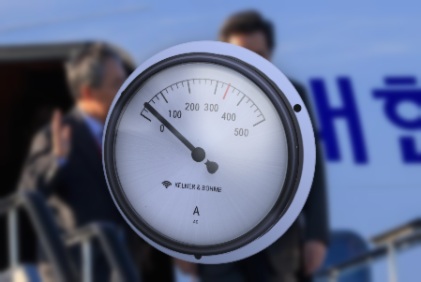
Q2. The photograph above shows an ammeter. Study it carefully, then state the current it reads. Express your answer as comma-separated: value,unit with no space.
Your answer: 40,A
